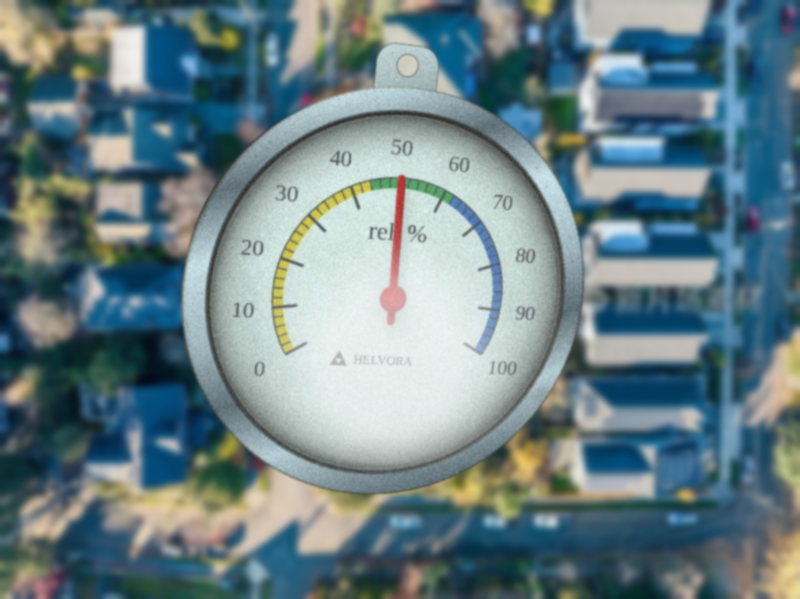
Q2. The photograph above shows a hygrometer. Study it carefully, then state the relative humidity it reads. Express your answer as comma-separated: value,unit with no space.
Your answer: 50,%
